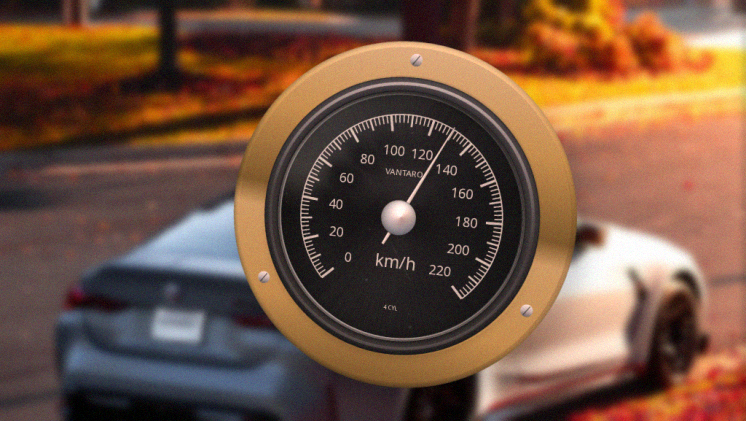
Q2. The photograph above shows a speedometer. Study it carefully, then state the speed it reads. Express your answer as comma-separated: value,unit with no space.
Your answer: 130,km/h
